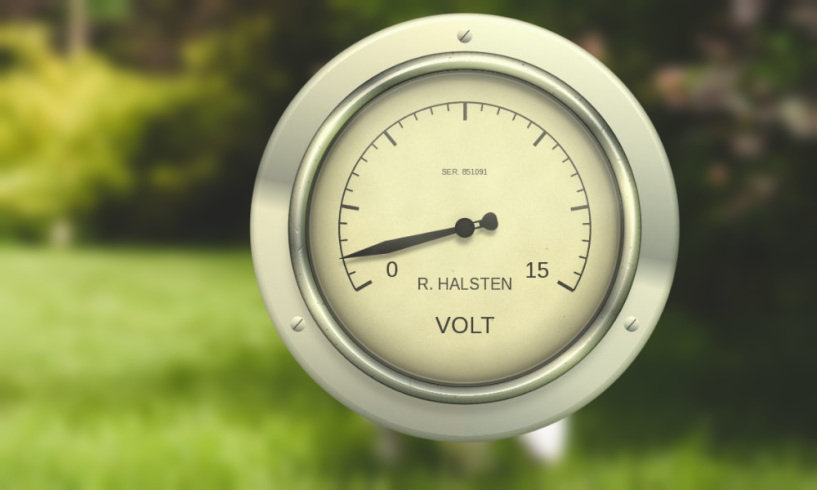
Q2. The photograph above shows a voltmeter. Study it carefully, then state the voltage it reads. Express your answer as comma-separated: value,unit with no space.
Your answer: 1,V
